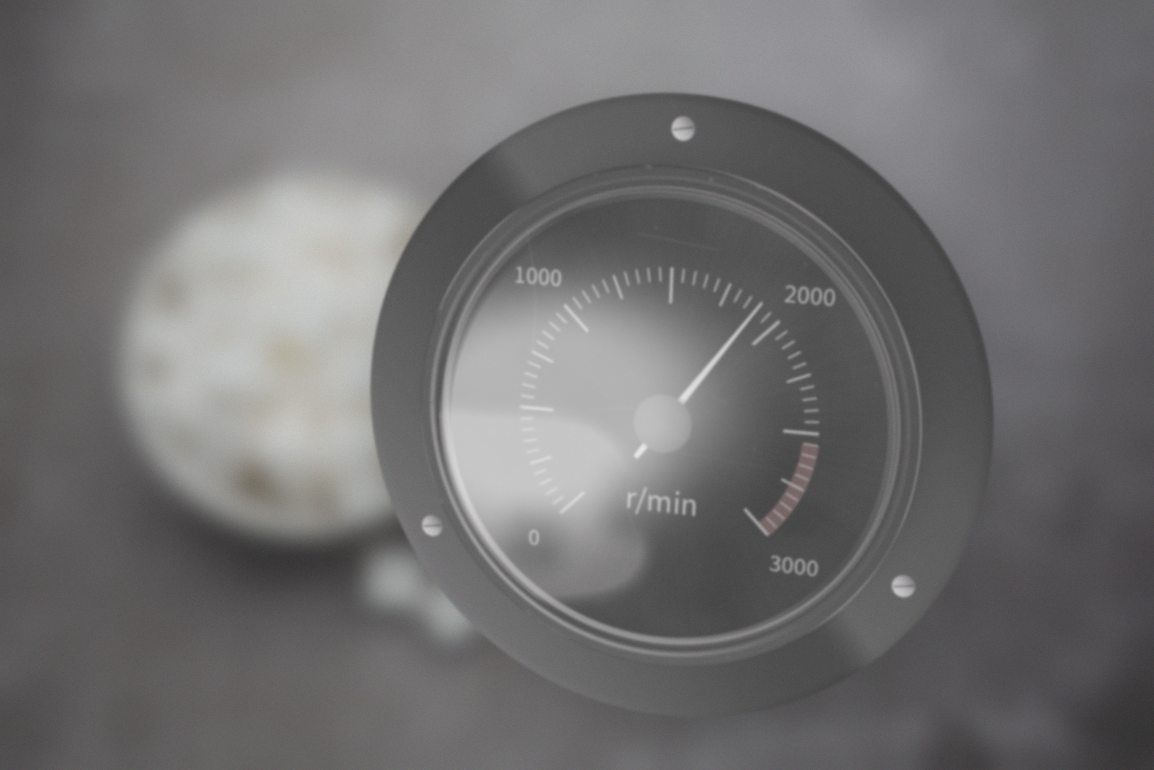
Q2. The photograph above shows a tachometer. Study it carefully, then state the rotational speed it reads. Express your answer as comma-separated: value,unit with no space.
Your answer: 1900,rpm
